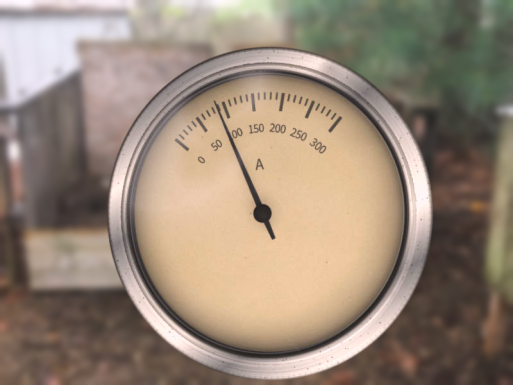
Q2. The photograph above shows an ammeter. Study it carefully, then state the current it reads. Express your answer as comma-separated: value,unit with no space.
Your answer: 90,A
